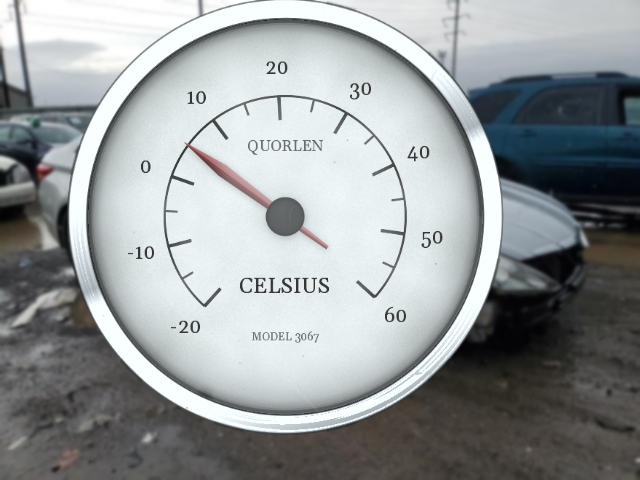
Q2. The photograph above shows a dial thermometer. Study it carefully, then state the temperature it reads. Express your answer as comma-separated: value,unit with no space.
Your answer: 5,°C
